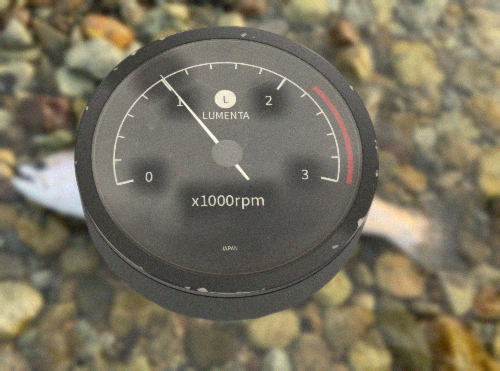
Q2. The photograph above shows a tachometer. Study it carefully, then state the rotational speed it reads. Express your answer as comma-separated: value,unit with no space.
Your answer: 1000,rpm
